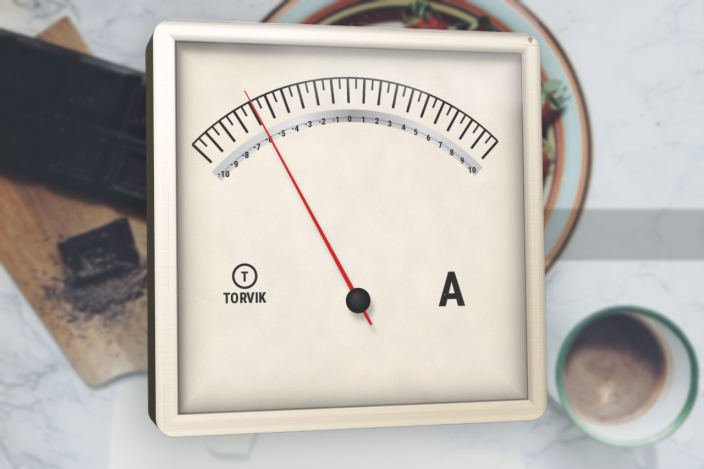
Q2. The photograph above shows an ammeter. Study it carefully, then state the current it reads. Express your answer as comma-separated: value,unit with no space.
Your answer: -6,A
